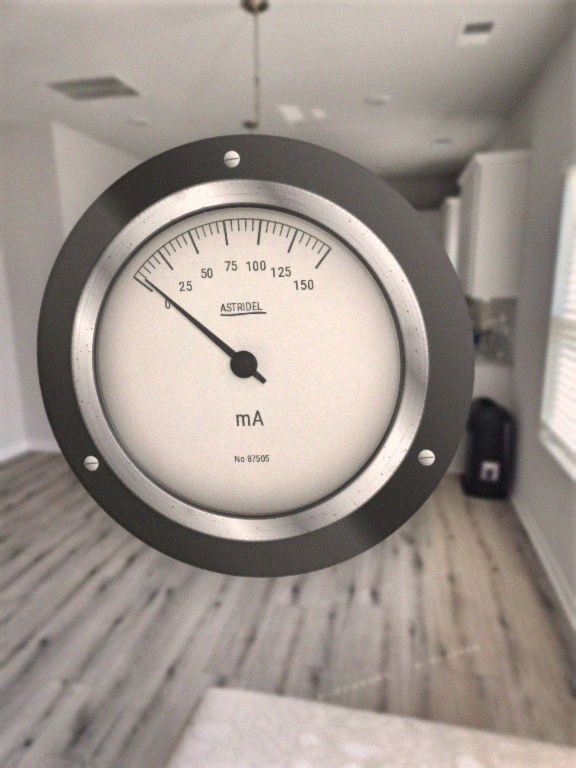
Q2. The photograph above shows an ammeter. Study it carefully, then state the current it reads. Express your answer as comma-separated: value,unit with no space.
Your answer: 5,mA
